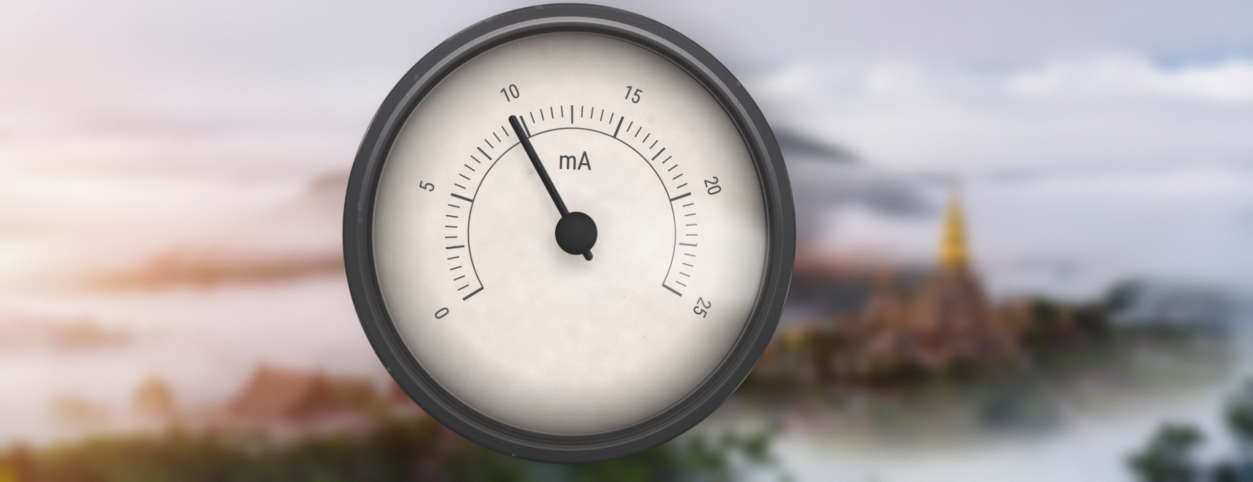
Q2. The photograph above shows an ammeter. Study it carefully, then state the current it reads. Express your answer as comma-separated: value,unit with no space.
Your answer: 9.5,mA
